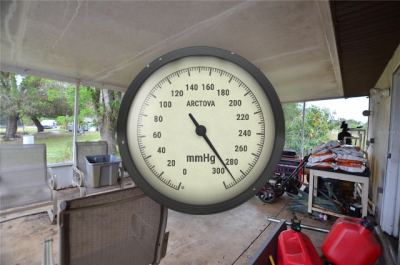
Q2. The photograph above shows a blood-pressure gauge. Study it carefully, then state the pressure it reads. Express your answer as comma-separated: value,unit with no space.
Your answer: 290,mmHg
